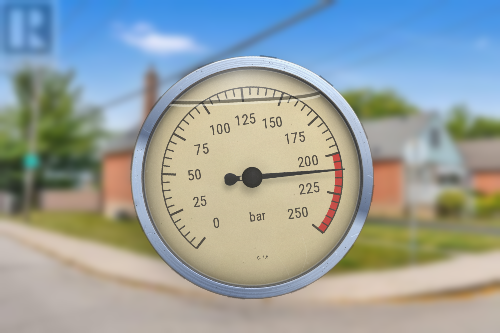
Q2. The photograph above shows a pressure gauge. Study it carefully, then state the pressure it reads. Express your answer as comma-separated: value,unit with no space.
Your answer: 210,bar
